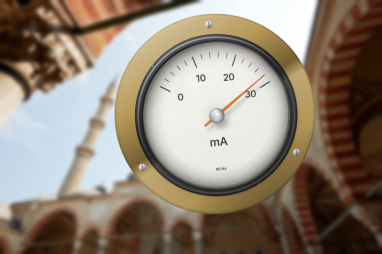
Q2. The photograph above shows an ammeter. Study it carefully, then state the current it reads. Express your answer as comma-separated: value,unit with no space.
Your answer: 28,mA
